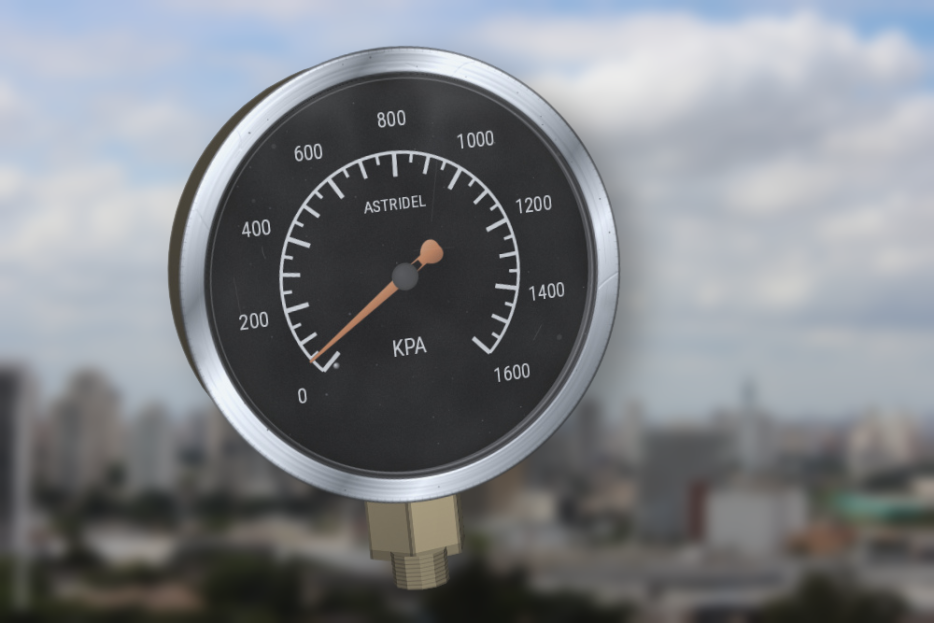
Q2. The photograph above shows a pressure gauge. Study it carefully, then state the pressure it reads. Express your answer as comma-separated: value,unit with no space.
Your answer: 50,kPa
